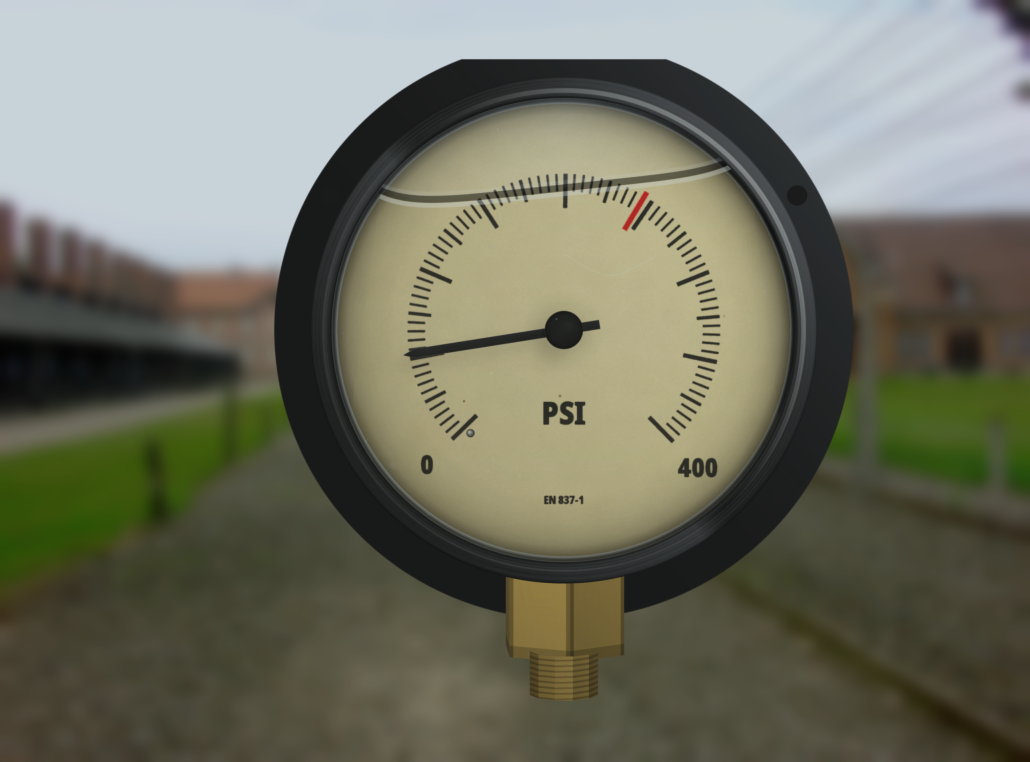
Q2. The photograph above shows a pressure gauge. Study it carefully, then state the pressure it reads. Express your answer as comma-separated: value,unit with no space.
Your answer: 52.5,psi
